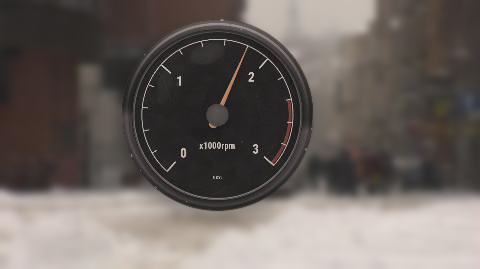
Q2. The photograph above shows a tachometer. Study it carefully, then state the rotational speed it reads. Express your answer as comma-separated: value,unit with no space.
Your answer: 1800,rpm
